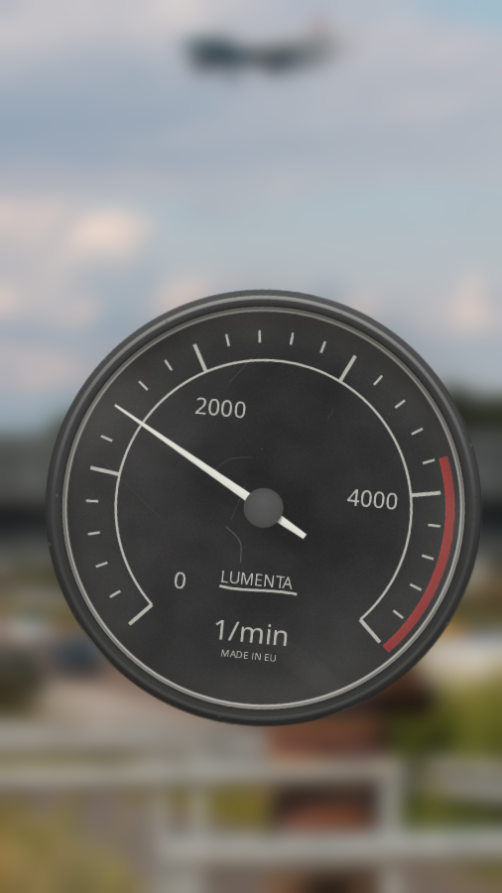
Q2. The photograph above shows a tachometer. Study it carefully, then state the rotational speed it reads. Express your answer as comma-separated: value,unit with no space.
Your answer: 1400,rpm
